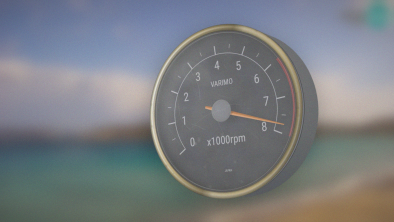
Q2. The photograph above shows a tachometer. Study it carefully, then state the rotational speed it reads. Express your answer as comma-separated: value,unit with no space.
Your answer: 7750,rpm
